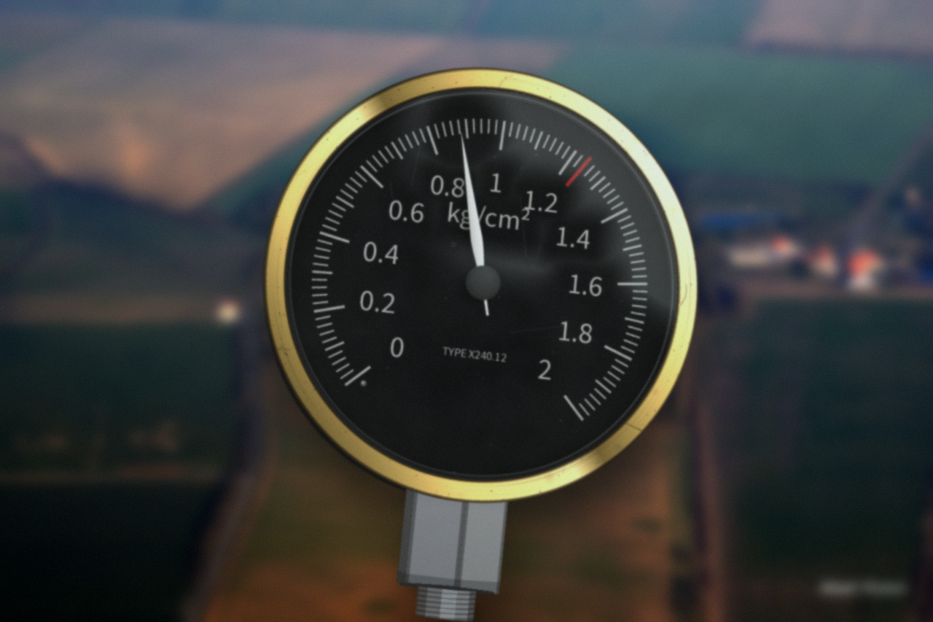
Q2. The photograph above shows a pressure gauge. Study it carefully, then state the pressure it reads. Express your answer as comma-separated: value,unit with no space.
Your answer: 0.88,kg/cm²
